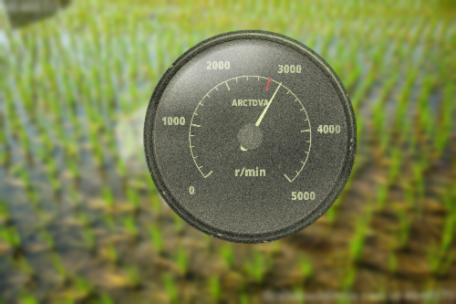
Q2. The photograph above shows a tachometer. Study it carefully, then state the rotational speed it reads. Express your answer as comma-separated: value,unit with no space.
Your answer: 3000,rpm
